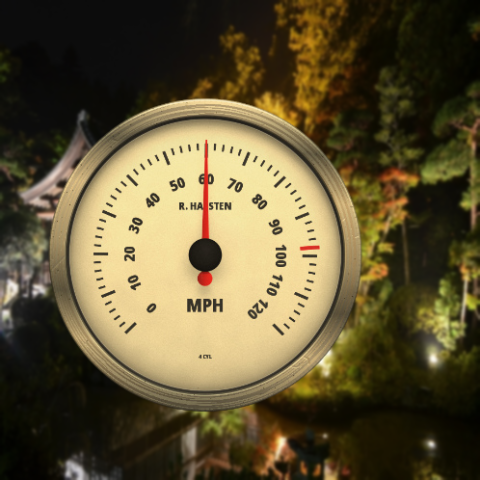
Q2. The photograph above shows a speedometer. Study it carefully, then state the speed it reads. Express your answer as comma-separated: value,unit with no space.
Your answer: 60,mph
